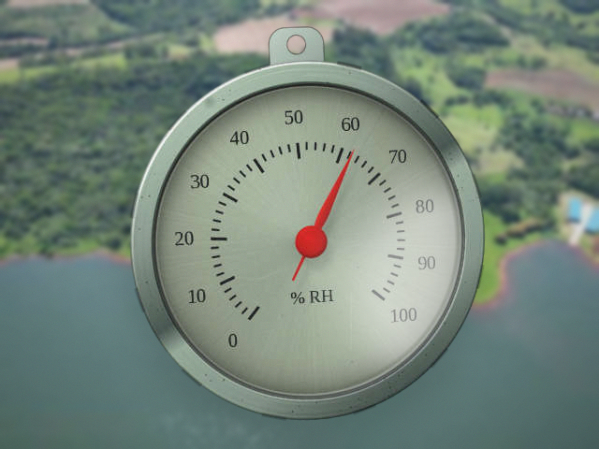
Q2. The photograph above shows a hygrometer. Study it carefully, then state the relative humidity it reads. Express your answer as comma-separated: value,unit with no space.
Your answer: 62,%
